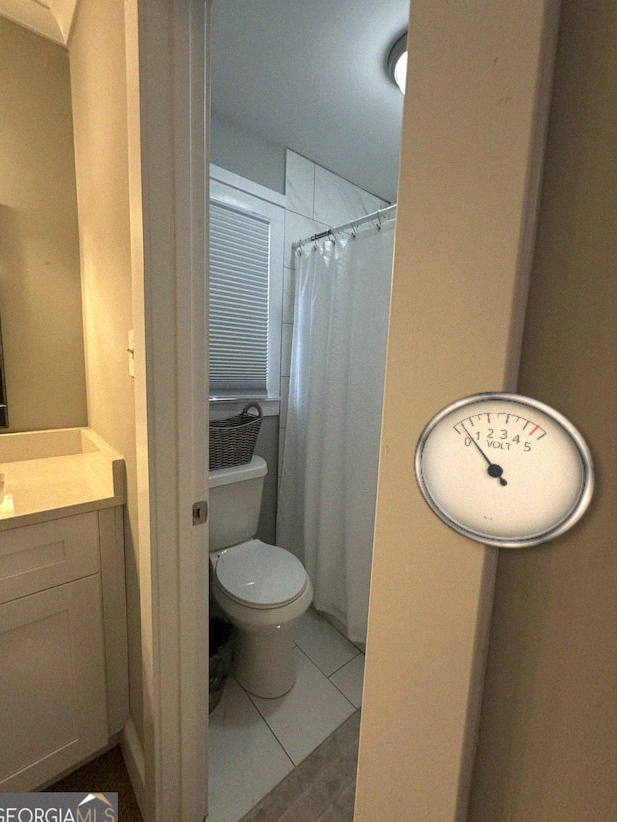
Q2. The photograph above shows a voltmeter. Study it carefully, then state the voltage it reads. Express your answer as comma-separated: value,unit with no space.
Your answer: 0.5,V
